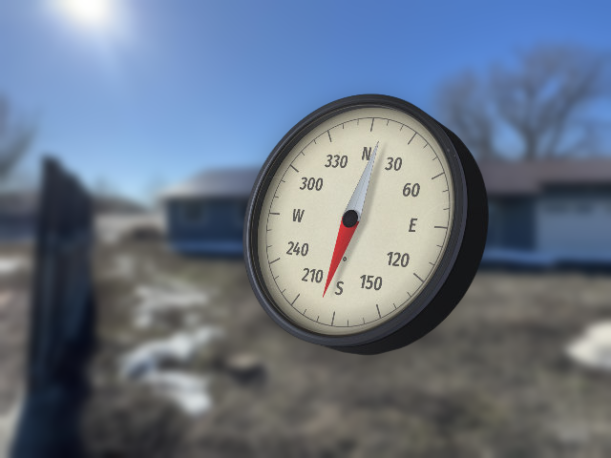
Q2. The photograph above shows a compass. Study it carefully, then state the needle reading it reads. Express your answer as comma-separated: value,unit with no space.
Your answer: 190,°
